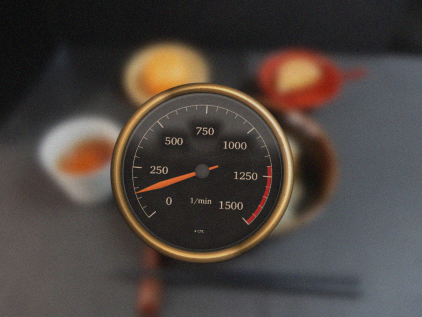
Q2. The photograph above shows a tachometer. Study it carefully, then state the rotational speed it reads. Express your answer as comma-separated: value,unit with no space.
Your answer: 125,rpm
